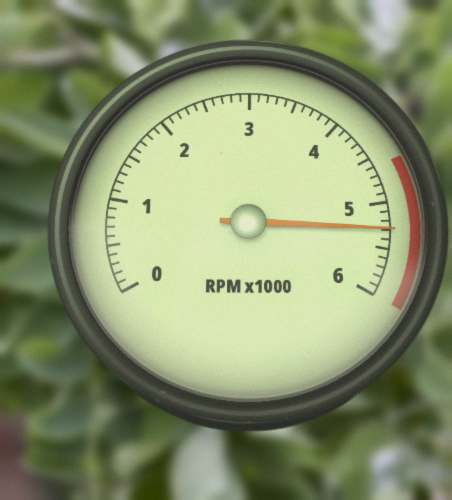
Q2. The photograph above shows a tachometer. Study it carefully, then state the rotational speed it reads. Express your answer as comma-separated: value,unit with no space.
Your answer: 5300,rpm
